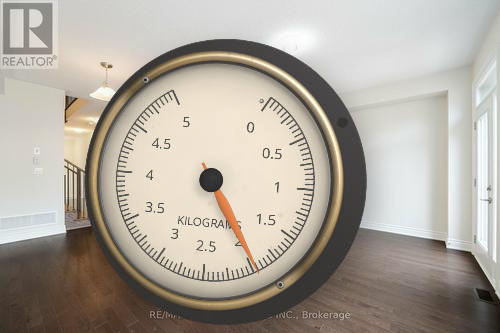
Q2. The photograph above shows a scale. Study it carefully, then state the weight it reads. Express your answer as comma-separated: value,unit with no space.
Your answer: 1.95,kg
